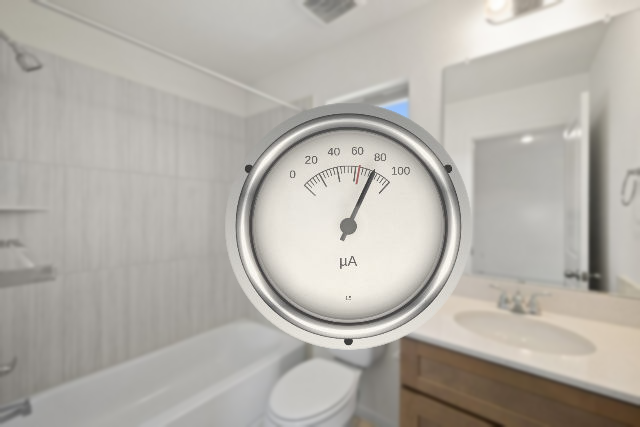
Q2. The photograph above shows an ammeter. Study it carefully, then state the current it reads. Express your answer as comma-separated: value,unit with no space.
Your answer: 80,µA
